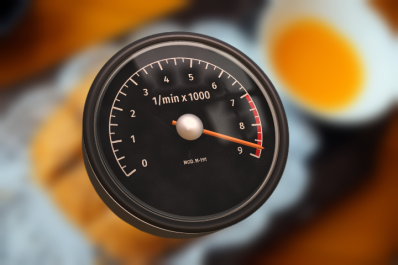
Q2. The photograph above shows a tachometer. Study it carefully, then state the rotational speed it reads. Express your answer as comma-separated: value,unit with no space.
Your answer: 8750,rpm
